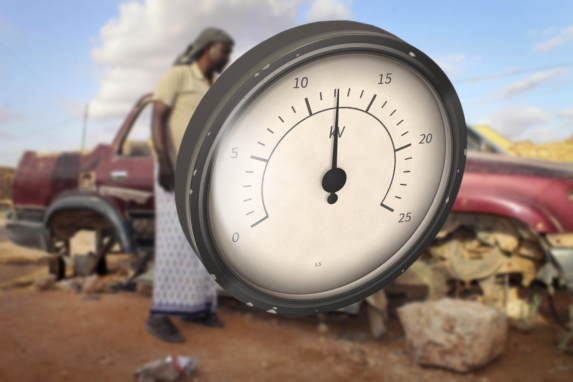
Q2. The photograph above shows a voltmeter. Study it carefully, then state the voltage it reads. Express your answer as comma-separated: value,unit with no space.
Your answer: 12,kV
